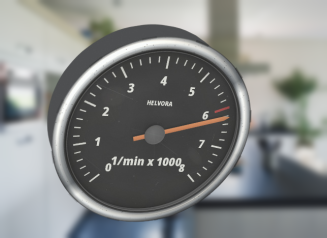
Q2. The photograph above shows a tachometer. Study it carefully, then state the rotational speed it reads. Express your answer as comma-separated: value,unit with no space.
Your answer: 6200,rpm
